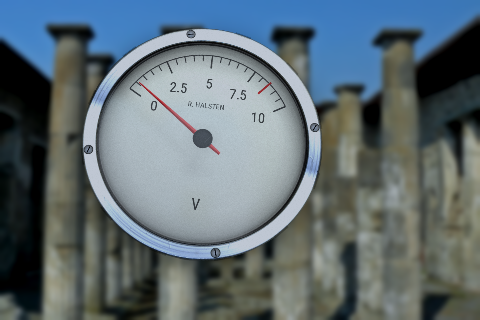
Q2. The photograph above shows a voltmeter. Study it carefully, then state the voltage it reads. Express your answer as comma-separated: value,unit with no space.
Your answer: 0.5,V
